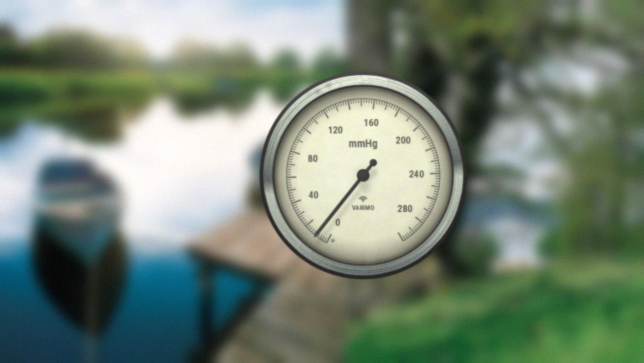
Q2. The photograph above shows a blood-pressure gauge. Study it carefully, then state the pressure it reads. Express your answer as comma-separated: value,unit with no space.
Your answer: 10,mmHg
